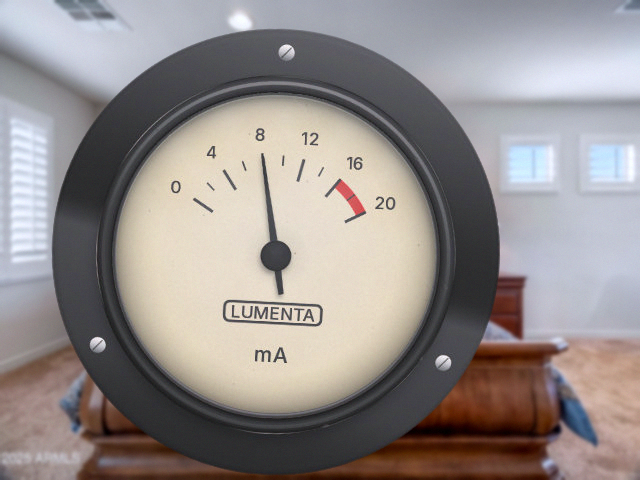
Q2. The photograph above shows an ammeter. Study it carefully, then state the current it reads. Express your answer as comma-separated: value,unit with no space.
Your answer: 8,mA
